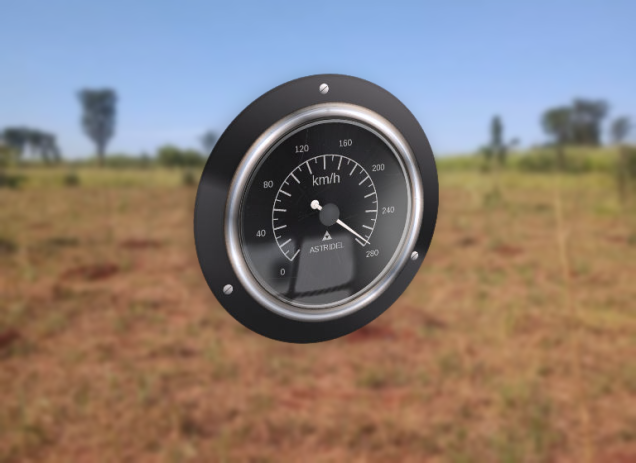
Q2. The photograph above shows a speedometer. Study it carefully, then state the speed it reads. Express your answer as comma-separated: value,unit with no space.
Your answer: 275,km/h
